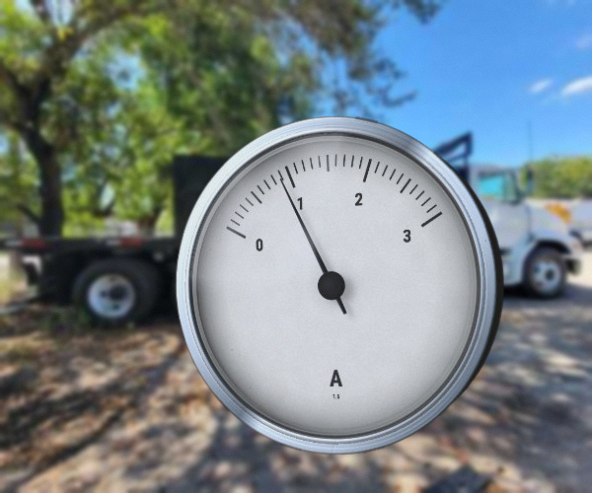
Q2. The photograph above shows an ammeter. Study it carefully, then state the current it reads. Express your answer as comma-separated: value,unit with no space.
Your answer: 0.9,A
